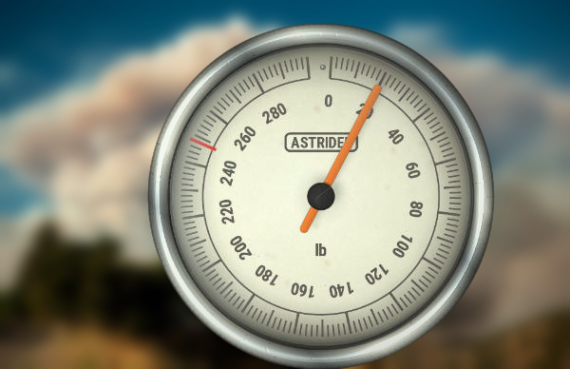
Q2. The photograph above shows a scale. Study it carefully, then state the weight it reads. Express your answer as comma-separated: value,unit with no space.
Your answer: 20,lb
